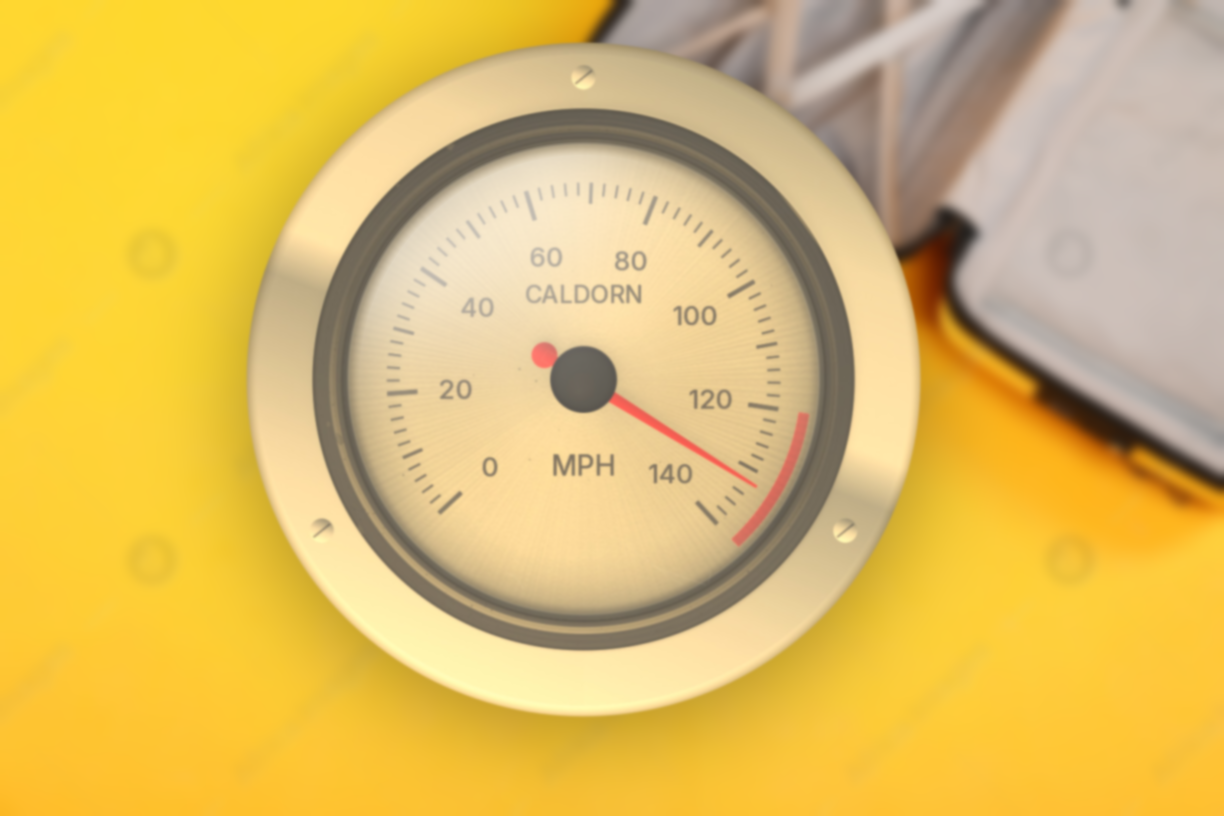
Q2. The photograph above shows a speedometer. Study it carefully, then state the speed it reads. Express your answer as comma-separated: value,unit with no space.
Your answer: 132,mph
